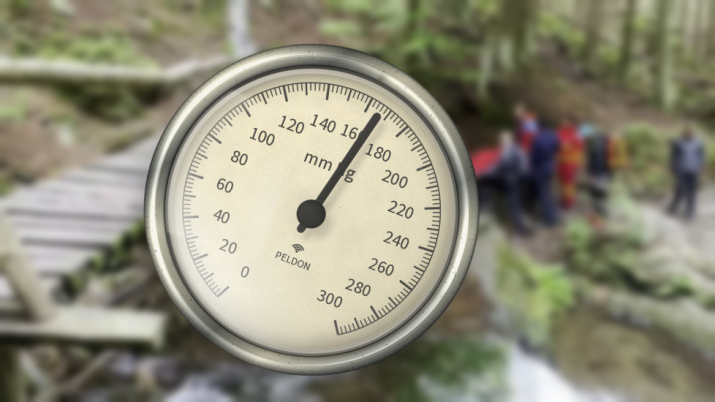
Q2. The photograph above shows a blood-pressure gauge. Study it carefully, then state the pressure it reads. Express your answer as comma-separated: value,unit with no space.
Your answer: 166,mmHg
